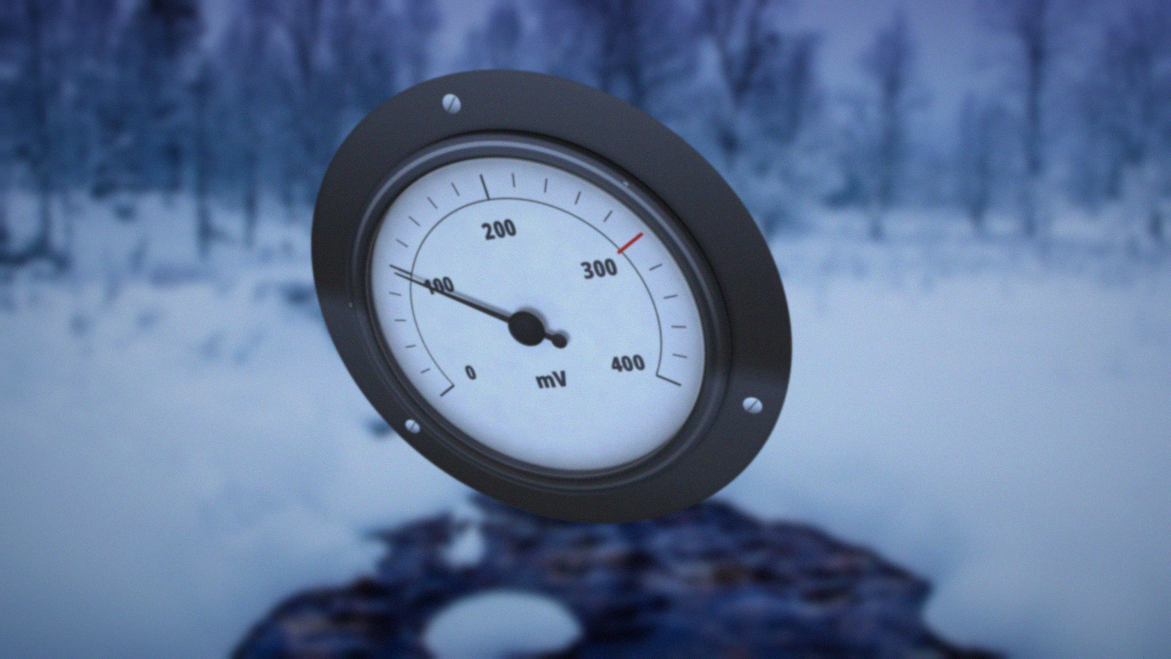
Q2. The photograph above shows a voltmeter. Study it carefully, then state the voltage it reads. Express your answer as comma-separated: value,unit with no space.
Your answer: 100,mV
